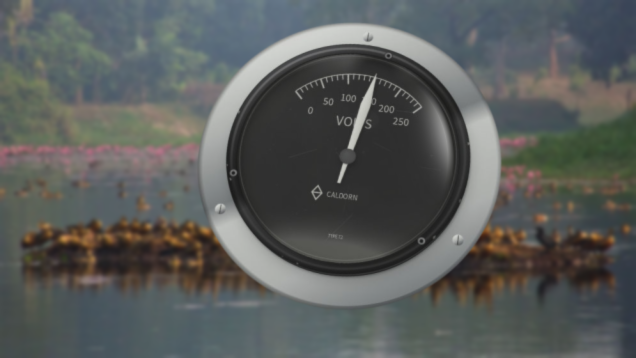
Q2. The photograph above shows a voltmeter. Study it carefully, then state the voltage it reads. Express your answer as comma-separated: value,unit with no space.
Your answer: 150,V
